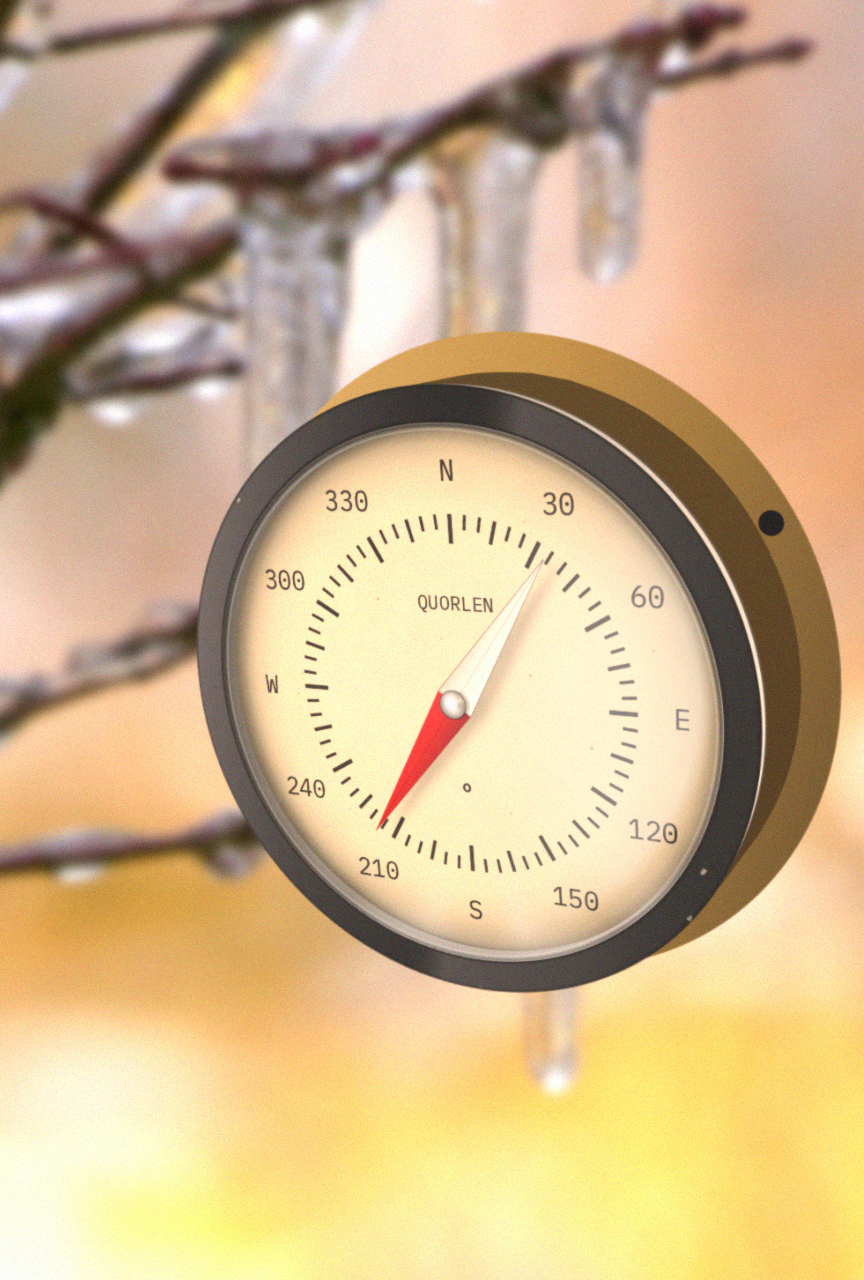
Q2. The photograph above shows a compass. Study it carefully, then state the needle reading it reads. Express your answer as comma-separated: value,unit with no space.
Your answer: 215,°
